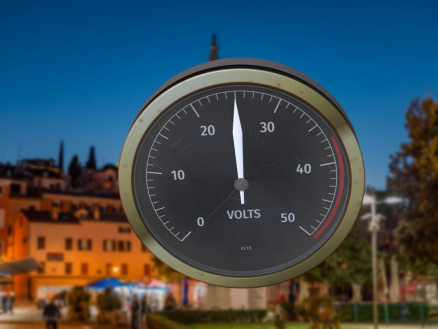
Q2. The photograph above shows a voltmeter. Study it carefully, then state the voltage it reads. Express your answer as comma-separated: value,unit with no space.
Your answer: 25,V
